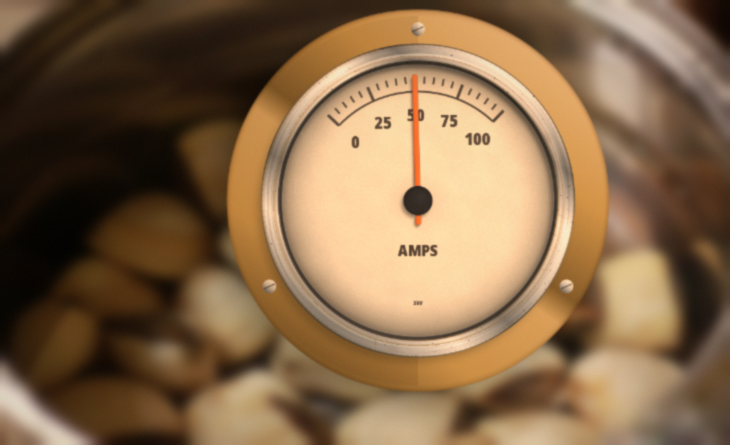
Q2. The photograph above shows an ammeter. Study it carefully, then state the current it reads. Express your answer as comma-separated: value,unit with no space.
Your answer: 50,A
